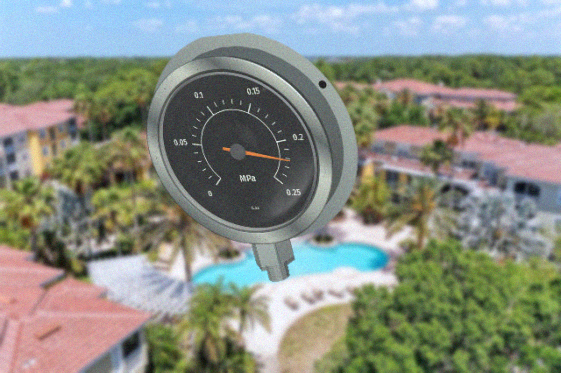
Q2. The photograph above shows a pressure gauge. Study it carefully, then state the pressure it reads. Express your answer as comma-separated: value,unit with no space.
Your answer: 0.22,MPa
